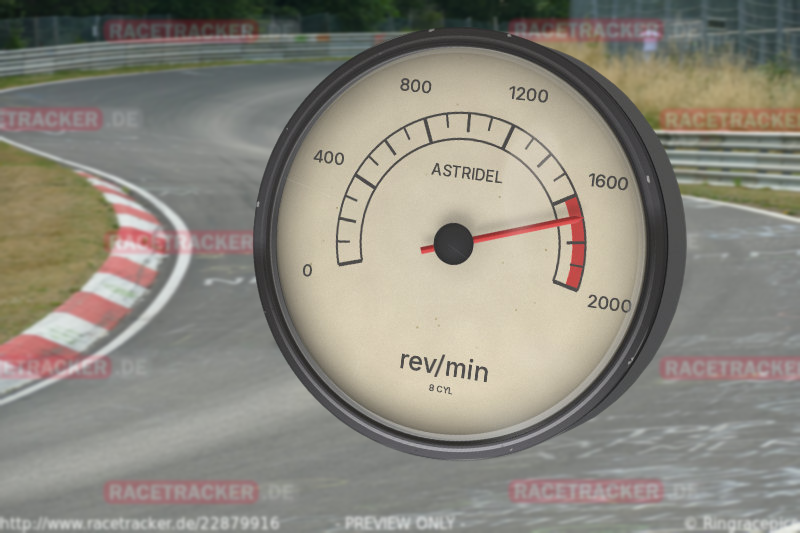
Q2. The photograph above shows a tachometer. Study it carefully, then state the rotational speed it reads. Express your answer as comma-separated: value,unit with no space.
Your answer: 1700,rpm
